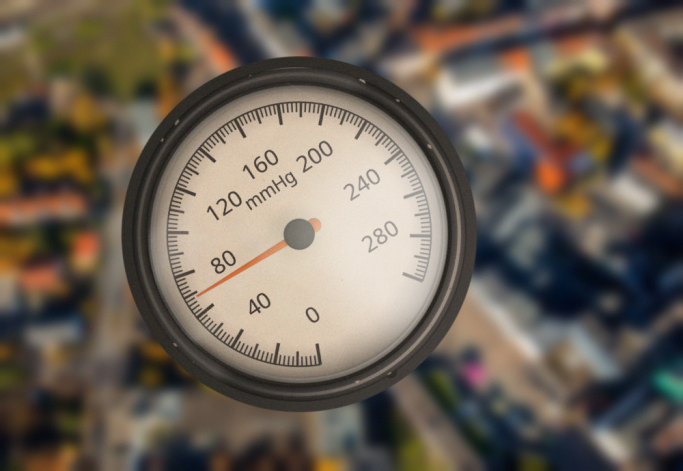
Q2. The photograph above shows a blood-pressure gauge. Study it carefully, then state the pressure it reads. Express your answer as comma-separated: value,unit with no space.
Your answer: 68,mmHg
